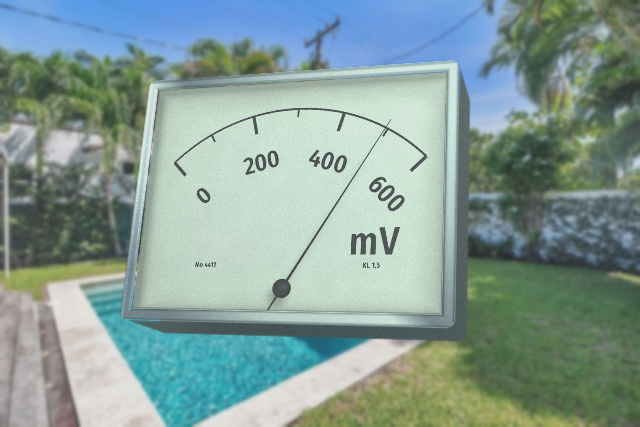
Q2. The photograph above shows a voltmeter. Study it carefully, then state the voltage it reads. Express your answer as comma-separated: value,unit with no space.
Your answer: 500,mV
